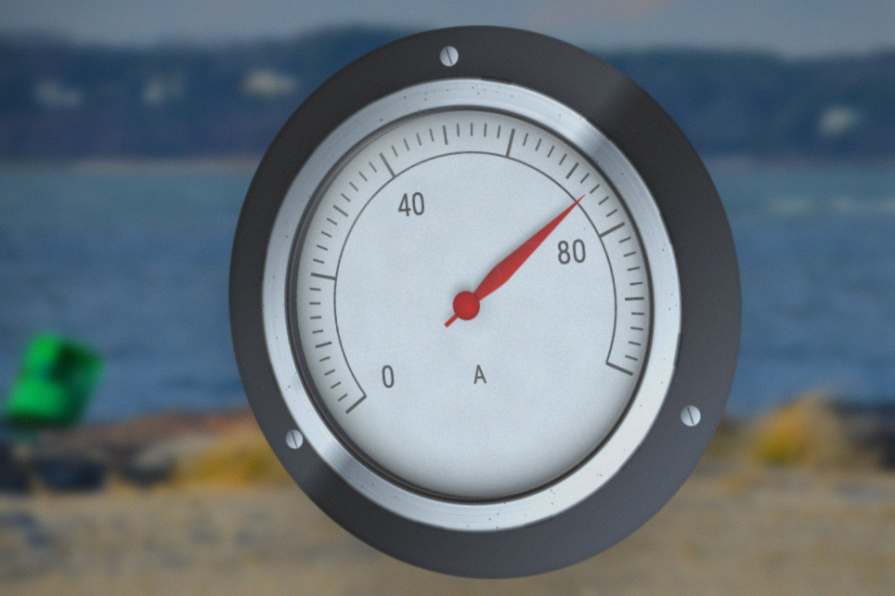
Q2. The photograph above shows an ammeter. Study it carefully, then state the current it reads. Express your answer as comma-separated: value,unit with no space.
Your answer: 74,A
